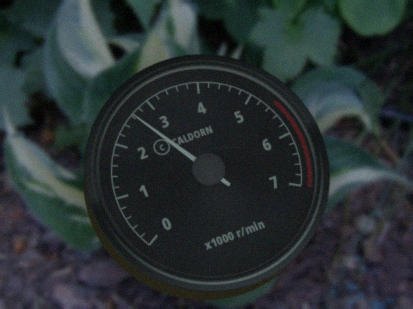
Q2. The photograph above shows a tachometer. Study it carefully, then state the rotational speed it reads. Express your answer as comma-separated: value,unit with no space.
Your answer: 2600,rpm
